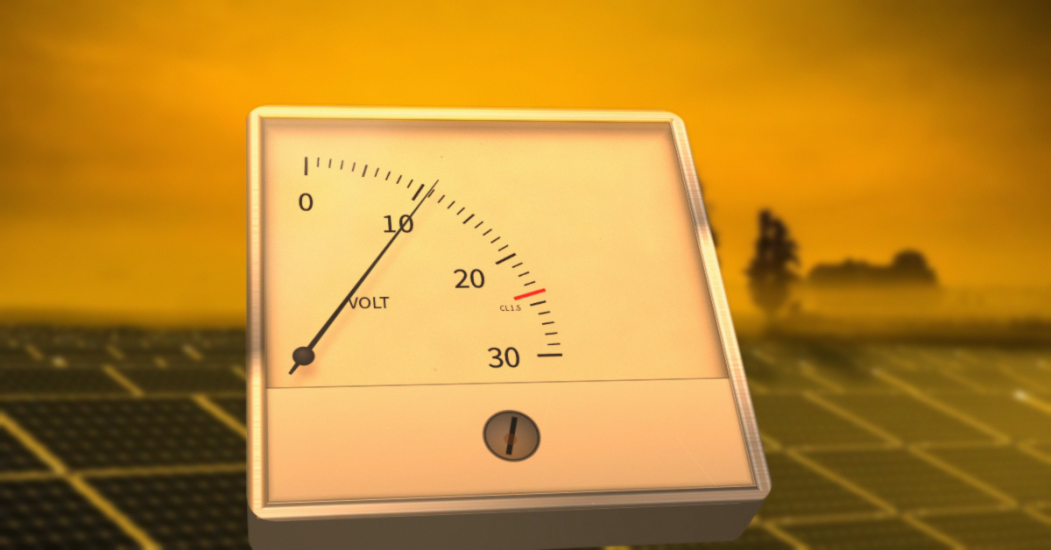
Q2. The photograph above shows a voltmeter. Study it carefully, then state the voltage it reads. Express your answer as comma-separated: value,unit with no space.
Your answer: 11,V
